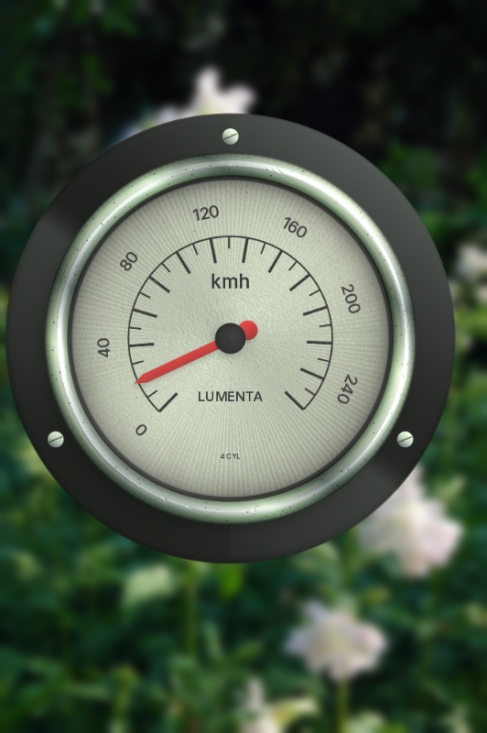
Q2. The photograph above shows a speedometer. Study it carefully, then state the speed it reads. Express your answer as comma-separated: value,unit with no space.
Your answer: 20,km/h
